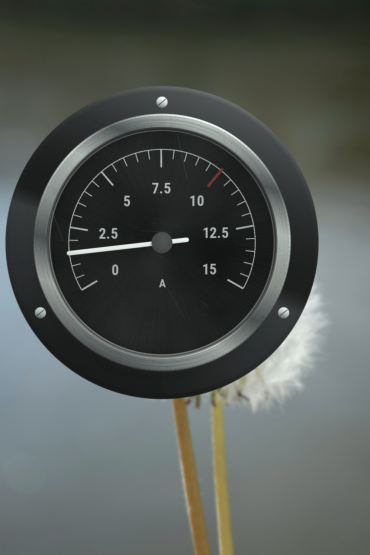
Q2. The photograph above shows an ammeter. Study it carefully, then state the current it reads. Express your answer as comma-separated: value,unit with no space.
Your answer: 1.5,A
